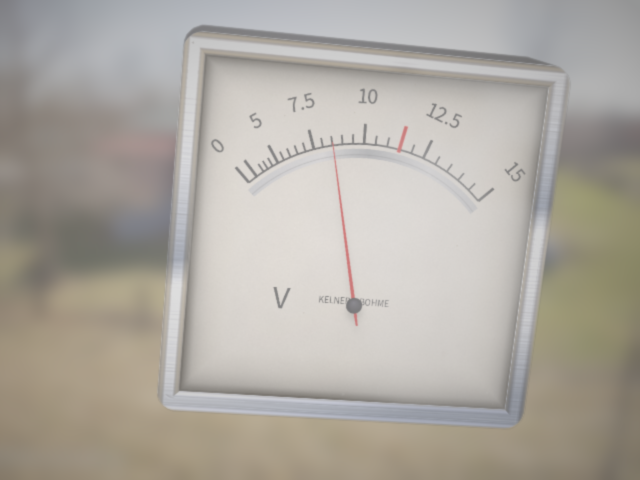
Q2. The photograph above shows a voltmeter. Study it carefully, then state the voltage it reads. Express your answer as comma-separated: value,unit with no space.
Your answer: 8.5,V
